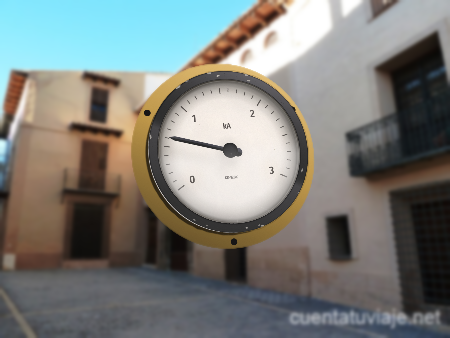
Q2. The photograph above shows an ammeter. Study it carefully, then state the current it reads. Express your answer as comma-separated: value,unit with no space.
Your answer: 0.6,kA
